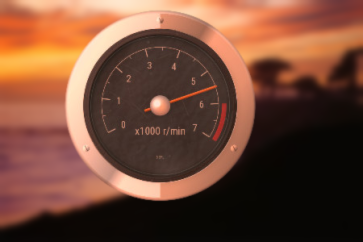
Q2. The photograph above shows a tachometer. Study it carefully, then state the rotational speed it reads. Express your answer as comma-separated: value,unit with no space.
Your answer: 5500,rpm
